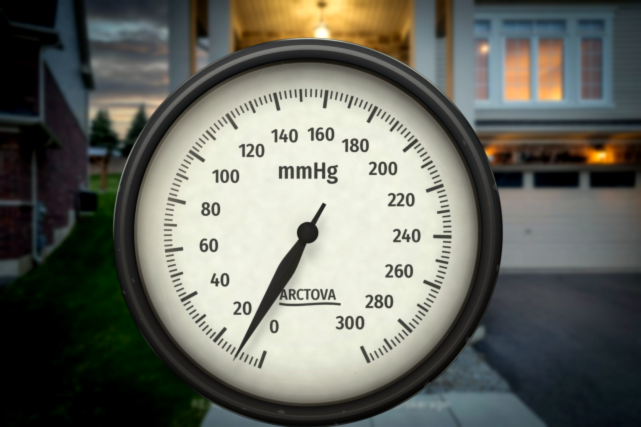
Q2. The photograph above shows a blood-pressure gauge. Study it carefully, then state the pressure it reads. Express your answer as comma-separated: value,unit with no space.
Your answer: 10,mmHg
